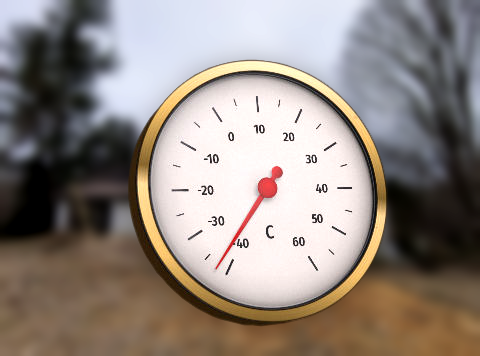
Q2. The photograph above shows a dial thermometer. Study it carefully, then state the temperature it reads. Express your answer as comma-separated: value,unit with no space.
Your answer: -37.5,°C
